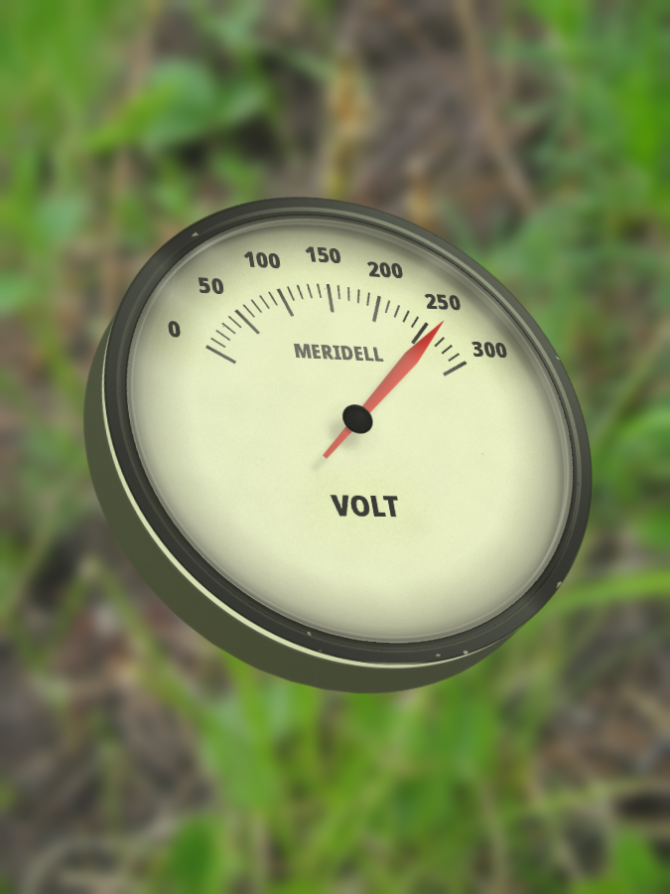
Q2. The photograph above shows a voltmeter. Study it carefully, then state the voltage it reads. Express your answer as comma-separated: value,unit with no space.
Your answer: 260,V
